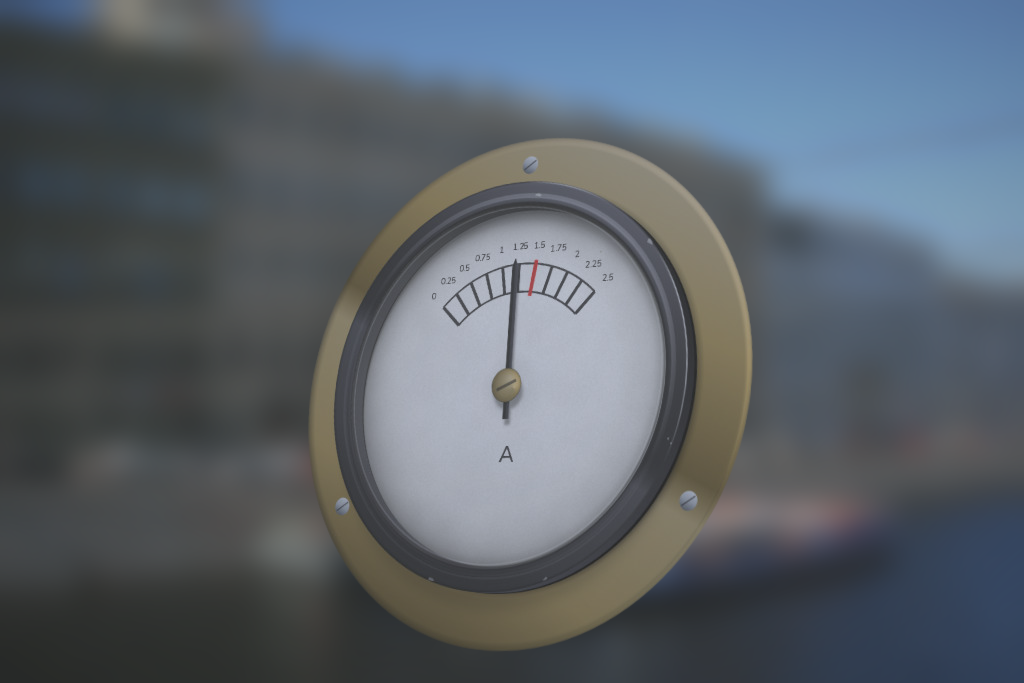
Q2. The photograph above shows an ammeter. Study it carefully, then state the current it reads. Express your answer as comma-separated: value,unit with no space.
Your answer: 1.25,A
